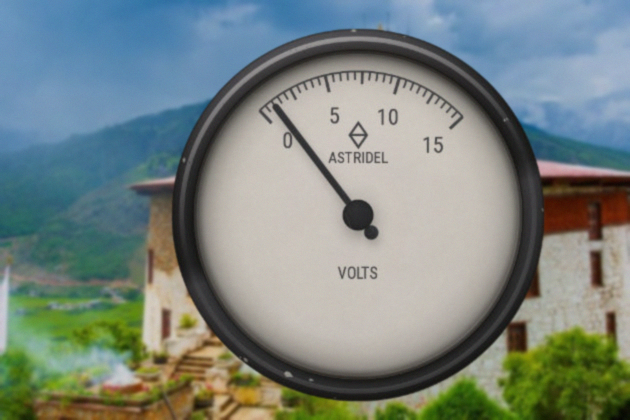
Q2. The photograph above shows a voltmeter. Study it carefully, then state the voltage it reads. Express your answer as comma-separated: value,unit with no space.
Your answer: 1,V
